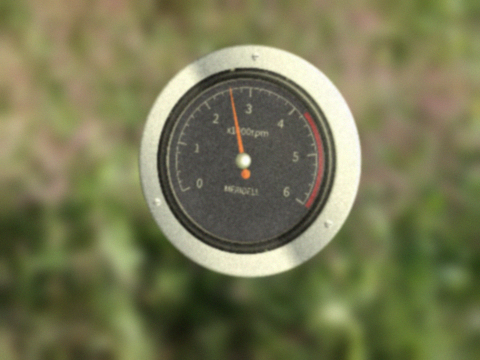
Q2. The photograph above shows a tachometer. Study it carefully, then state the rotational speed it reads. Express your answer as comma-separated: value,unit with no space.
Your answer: 2600,rpm
